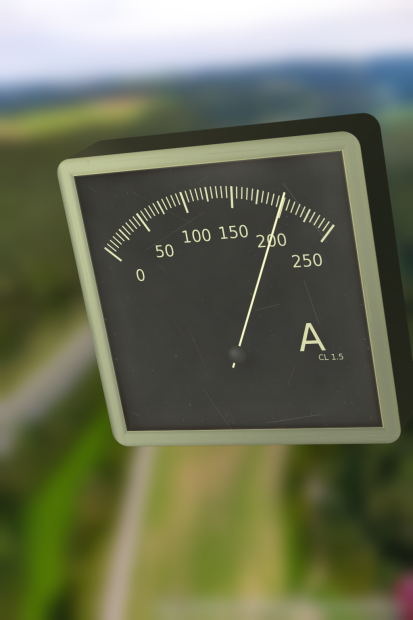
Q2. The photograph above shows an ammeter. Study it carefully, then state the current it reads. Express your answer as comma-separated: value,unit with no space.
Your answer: 200,A
